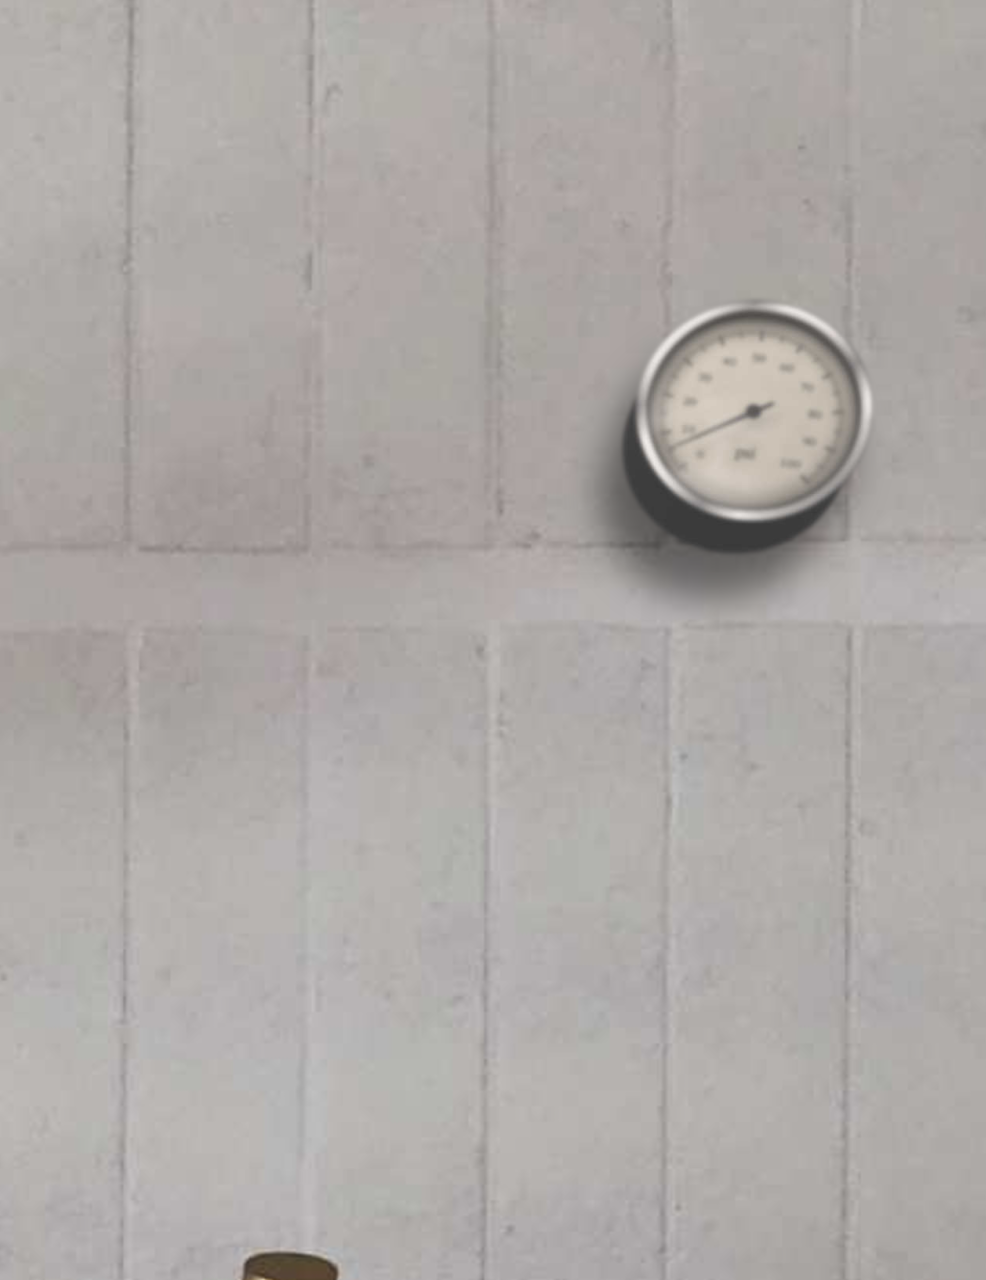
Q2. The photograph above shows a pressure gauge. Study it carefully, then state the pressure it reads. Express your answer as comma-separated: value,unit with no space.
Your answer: 5,psi
